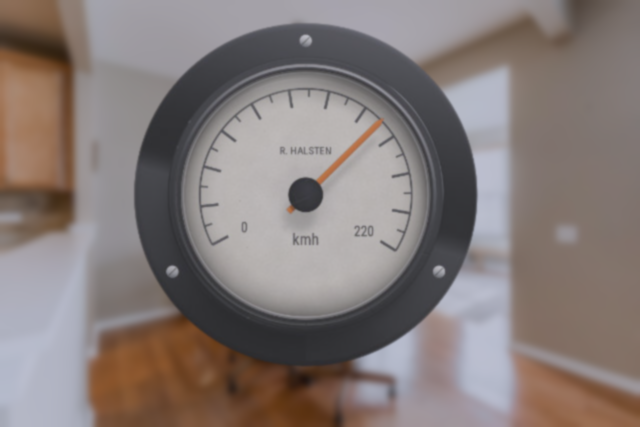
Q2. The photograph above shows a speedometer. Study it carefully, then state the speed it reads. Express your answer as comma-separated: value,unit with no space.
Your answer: 150,km/h
